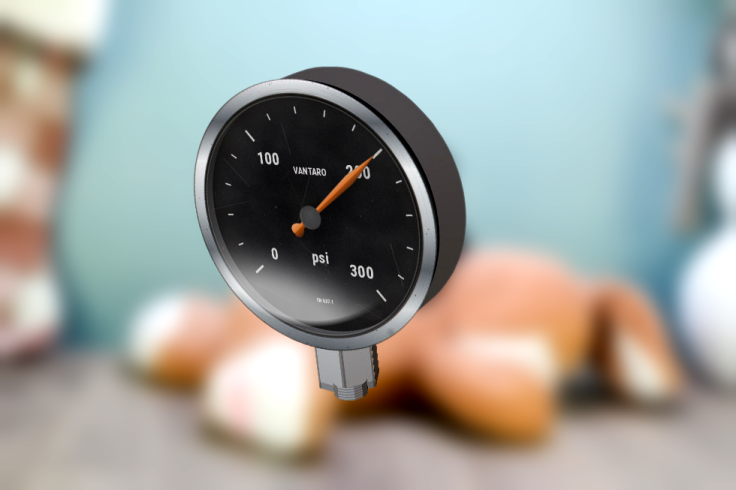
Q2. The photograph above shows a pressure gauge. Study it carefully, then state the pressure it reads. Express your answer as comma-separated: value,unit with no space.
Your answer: 200,psi
